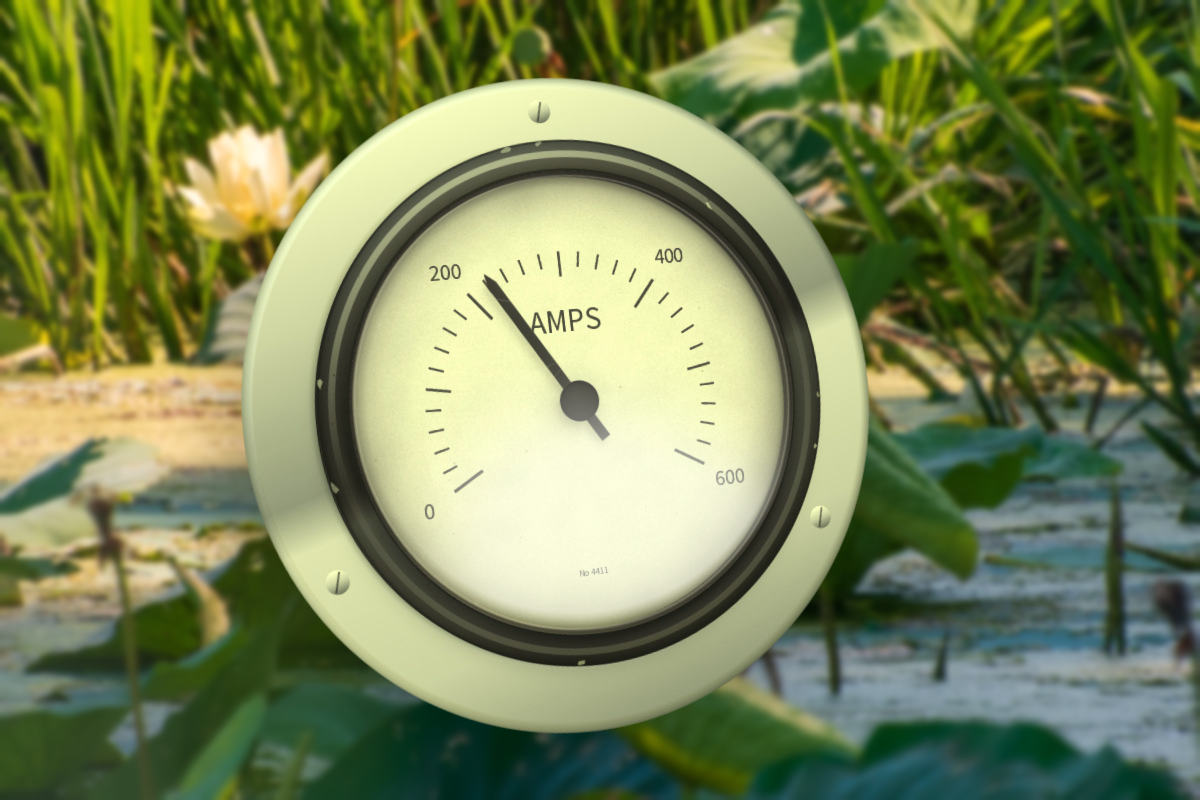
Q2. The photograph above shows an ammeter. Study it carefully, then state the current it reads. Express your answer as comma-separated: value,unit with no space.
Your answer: 220,A
